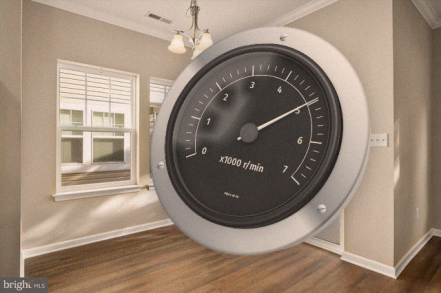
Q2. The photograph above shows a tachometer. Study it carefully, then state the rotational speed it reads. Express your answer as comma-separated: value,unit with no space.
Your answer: 5000,rpm
